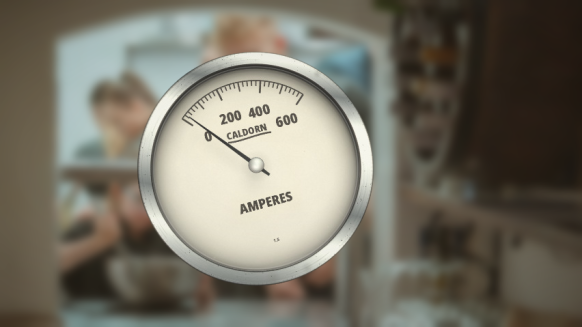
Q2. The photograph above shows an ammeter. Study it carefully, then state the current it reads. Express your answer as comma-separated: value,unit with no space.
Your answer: 20,A
